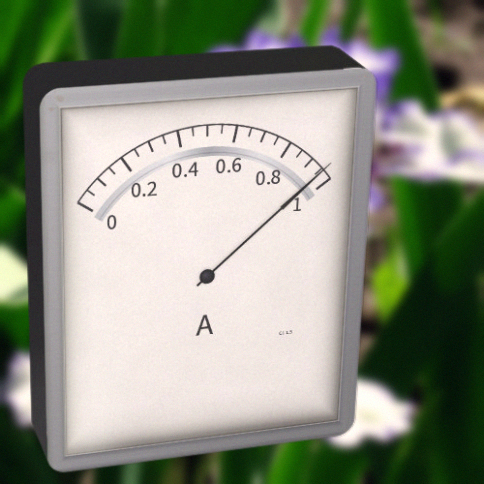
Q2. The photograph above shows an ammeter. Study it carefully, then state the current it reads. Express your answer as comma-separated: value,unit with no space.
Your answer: 0.95,A
